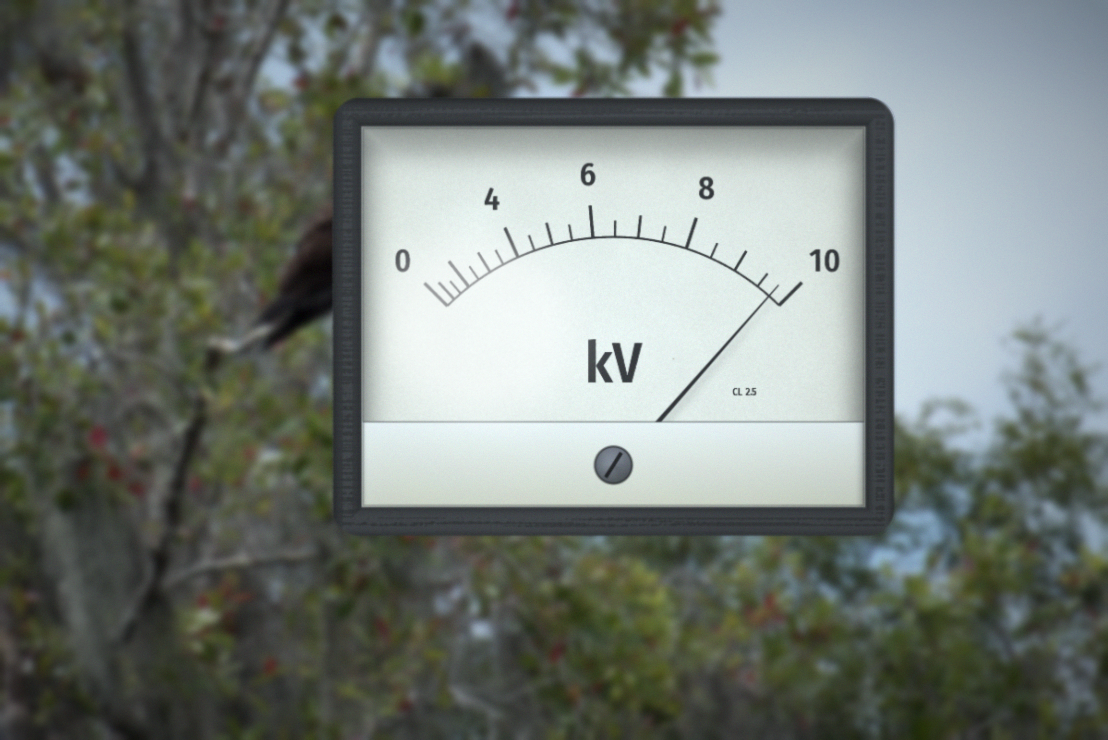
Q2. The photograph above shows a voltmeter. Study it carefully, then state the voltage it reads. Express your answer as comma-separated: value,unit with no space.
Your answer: 9.75,kV
